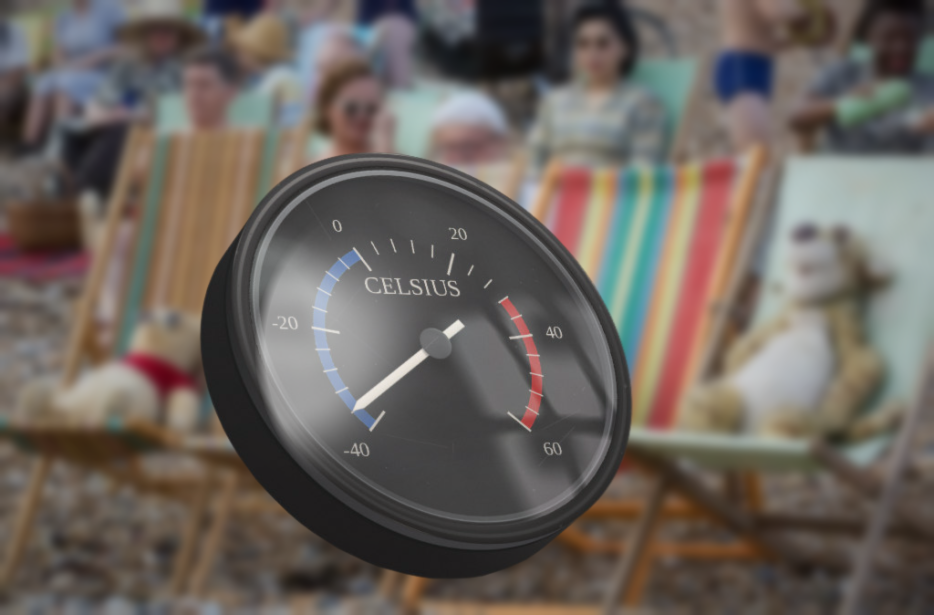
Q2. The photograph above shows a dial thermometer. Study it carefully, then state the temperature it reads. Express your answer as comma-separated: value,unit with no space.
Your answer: -36,°C
